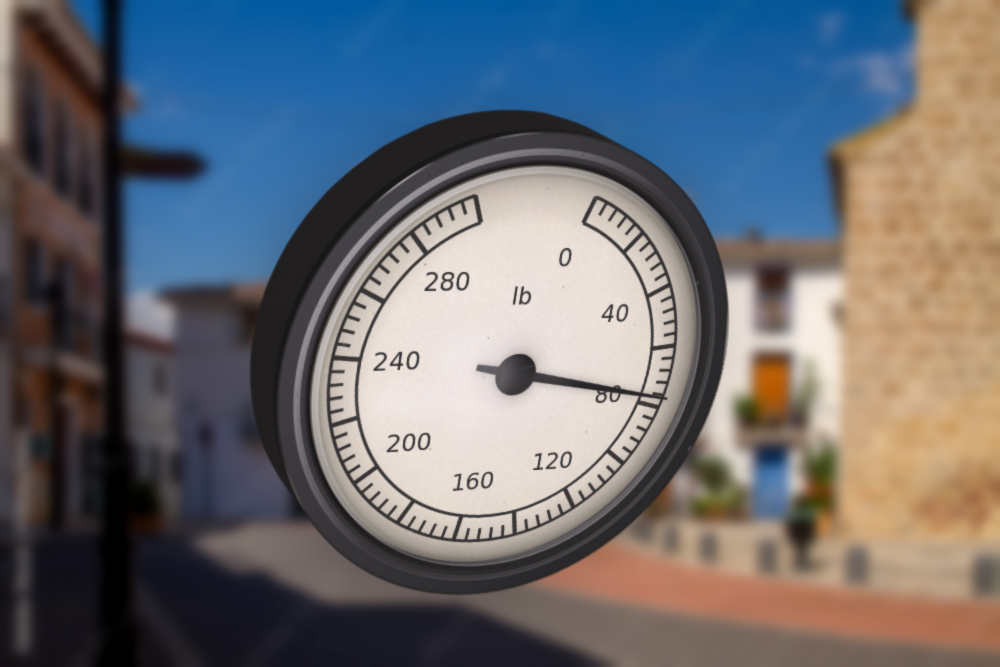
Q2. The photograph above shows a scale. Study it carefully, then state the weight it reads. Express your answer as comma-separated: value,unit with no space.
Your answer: 76,lb
